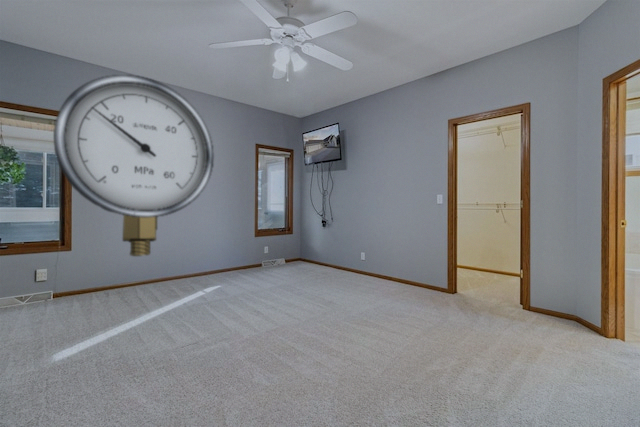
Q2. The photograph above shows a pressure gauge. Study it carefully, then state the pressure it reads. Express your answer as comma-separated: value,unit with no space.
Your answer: 17.5,MPa
